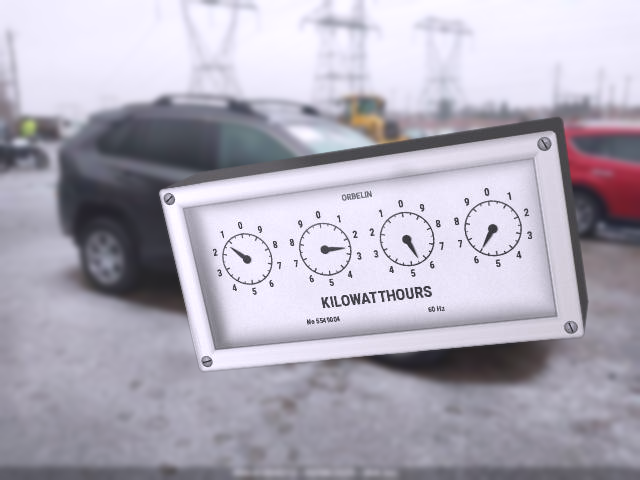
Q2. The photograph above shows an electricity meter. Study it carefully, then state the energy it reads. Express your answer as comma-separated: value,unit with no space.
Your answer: 1256,kWh
